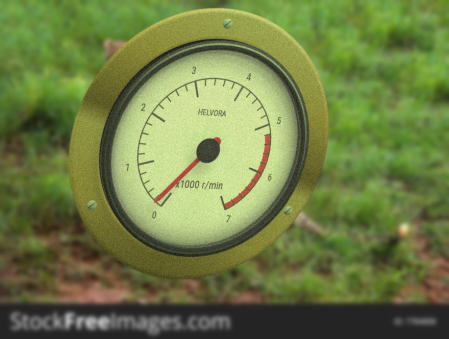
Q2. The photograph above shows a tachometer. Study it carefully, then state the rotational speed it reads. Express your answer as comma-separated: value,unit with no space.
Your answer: 200,rpm
